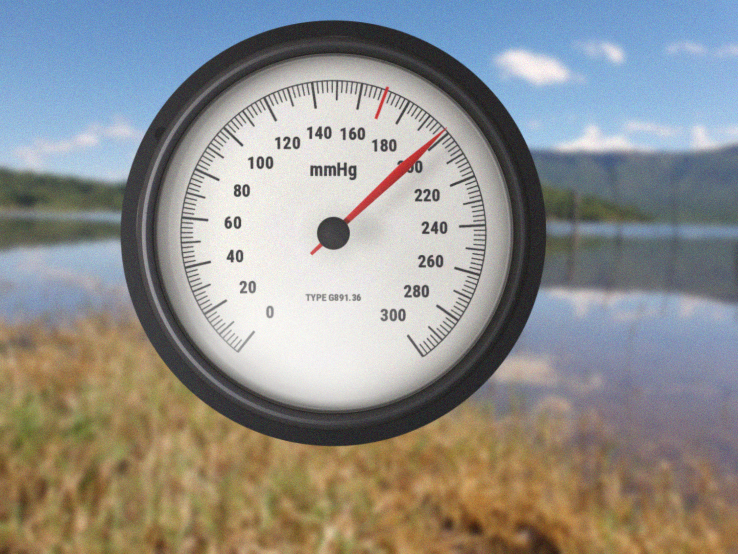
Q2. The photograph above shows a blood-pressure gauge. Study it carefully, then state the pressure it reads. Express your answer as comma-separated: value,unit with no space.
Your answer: 198,mmHg
